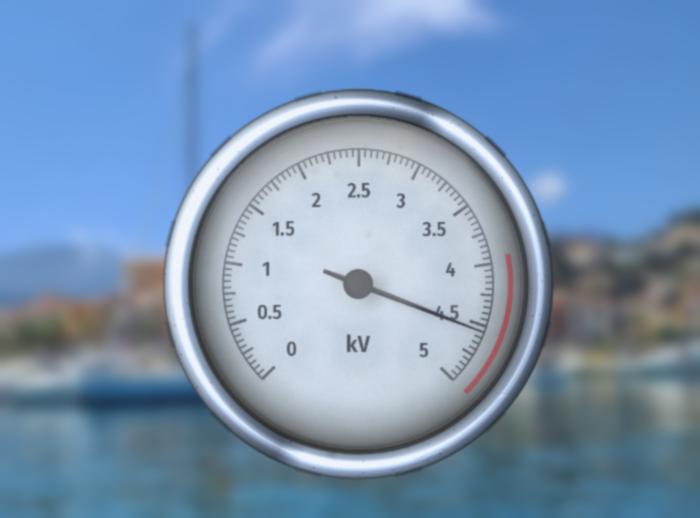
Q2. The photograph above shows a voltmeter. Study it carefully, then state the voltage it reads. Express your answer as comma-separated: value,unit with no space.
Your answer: 4.55,kV
